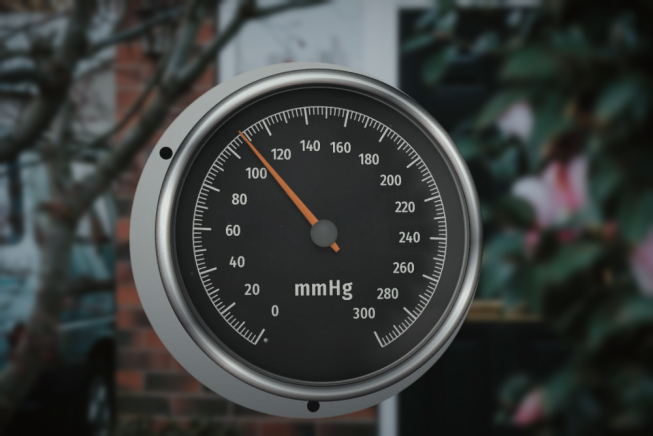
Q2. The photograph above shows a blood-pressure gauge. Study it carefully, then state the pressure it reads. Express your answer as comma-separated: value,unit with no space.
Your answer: 108,mmHg
